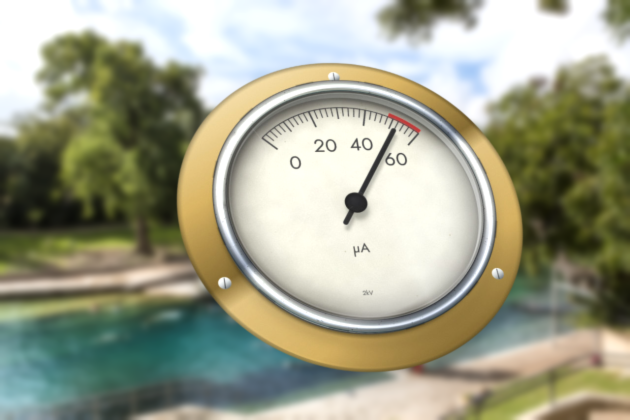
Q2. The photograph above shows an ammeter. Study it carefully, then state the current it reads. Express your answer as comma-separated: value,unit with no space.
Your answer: 52,µA
